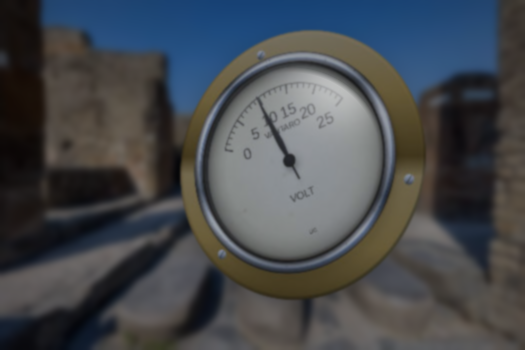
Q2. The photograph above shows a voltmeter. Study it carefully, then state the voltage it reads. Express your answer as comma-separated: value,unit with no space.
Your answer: 10,V
